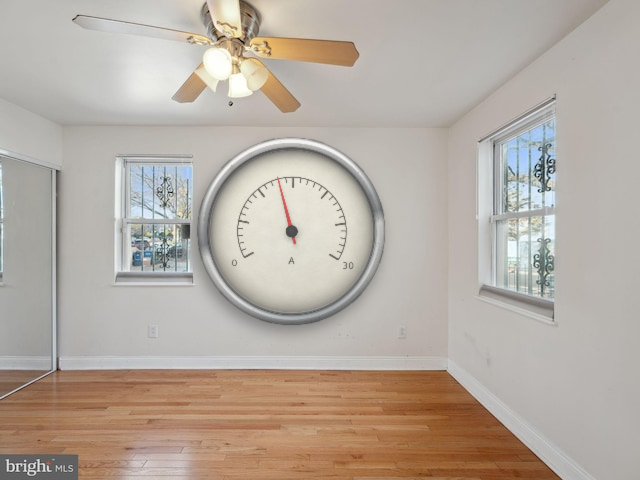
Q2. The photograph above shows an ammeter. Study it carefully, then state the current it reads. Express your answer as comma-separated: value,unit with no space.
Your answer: 13,A
